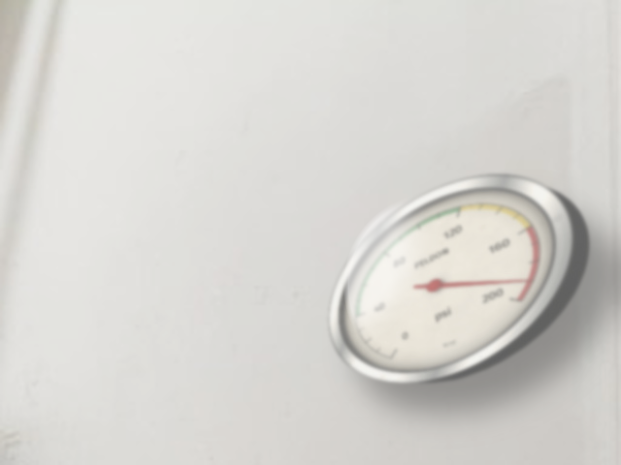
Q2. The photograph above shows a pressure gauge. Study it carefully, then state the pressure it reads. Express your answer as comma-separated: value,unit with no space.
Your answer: 190,psi
